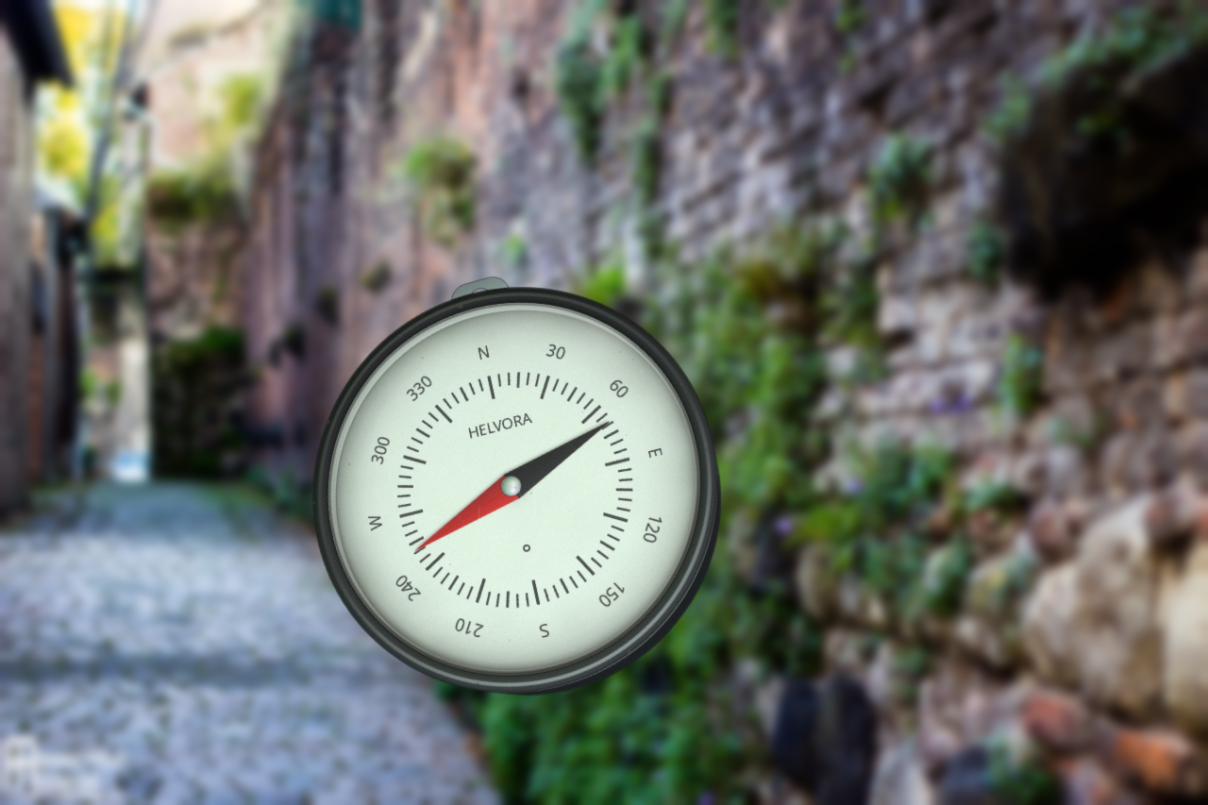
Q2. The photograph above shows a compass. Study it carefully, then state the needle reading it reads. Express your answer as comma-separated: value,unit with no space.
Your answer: 250,°
